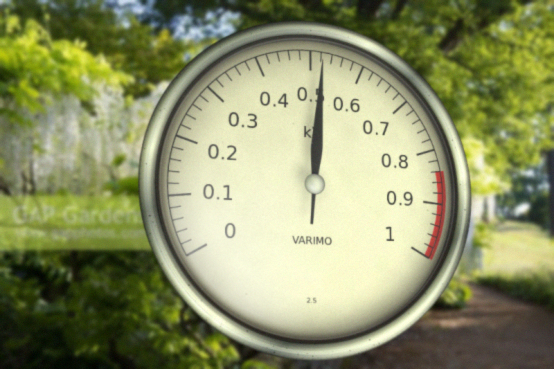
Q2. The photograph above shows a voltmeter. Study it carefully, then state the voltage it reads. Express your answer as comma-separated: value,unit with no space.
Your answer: 0.52,kV
